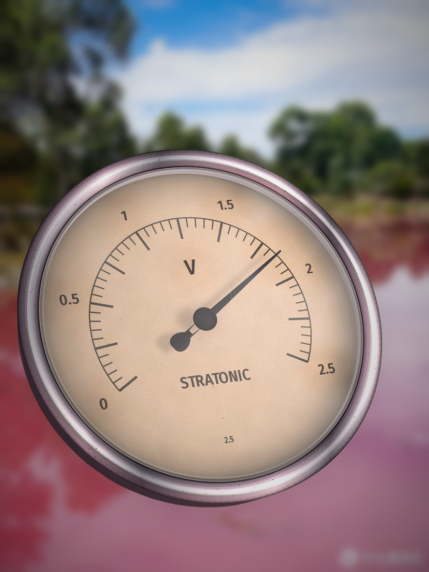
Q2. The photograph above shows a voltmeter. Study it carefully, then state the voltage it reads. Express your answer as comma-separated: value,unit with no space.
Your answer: 1.85,V
